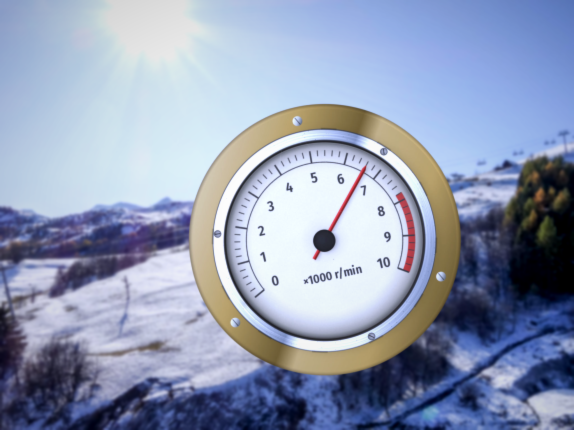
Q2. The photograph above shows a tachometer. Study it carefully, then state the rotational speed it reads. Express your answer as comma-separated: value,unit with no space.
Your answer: 6600,rpm
